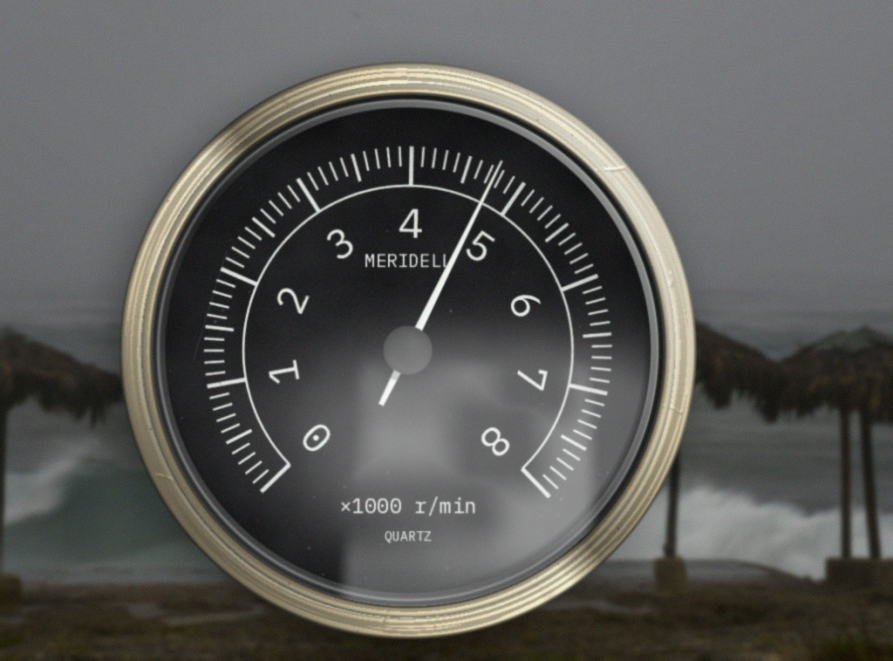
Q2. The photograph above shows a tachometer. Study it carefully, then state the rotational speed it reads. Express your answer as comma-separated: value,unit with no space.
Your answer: 4750,rpm
